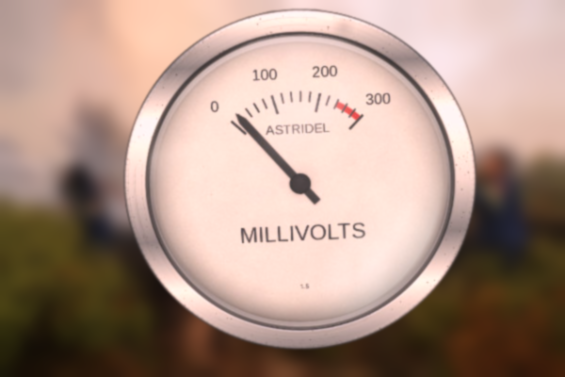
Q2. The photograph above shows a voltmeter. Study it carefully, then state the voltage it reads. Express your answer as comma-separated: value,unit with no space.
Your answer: 20,mV
